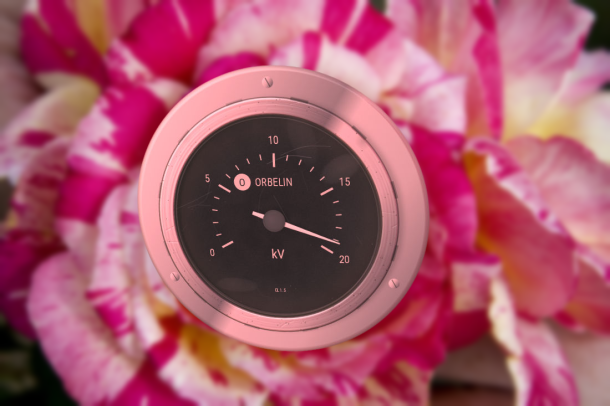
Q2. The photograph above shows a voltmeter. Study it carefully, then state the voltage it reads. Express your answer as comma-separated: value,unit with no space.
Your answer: 19,kV
